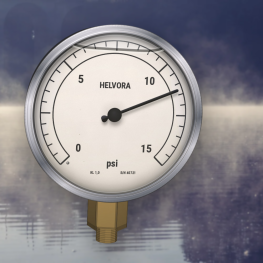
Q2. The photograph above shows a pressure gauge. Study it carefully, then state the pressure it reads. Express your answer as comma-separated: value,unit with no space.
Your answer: 11.25,psi
